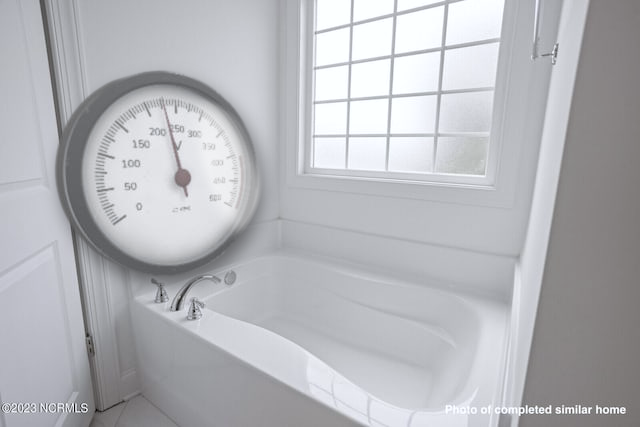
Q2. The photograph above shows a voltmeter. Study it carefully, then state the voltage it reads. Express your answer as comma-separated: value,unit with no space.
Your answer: 225,V
